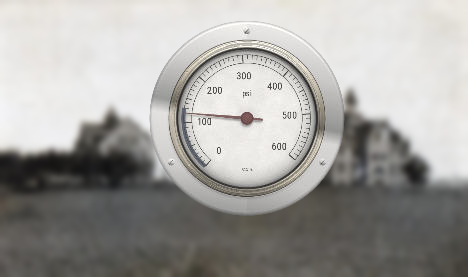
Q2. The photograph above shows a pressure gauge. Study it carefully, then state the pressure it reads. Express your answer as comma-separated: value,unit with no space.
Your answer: 120,psi
